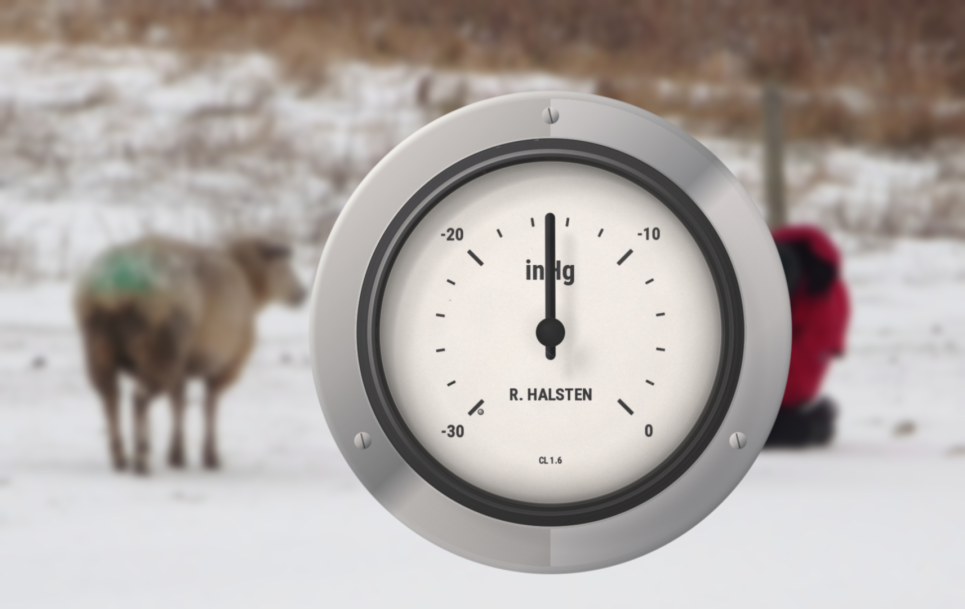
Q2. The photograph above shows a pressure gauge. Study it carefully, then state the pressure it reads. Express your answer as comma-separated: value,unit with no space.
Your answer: -15,inHg
